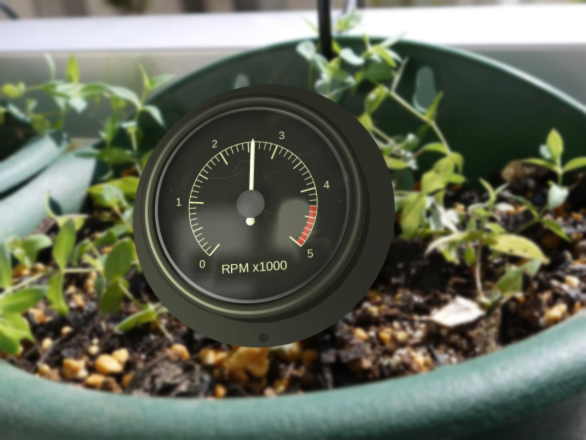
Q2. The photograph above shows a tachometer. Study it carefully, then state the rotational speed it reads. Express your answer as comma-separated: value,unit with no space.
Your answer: 2600,rpm
